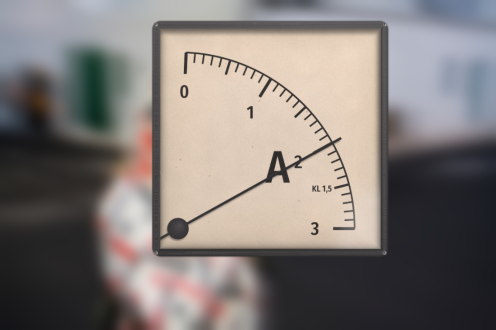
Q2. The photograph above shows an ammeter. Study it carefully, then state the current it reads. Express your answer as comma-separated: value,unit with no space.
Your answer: 2,A
